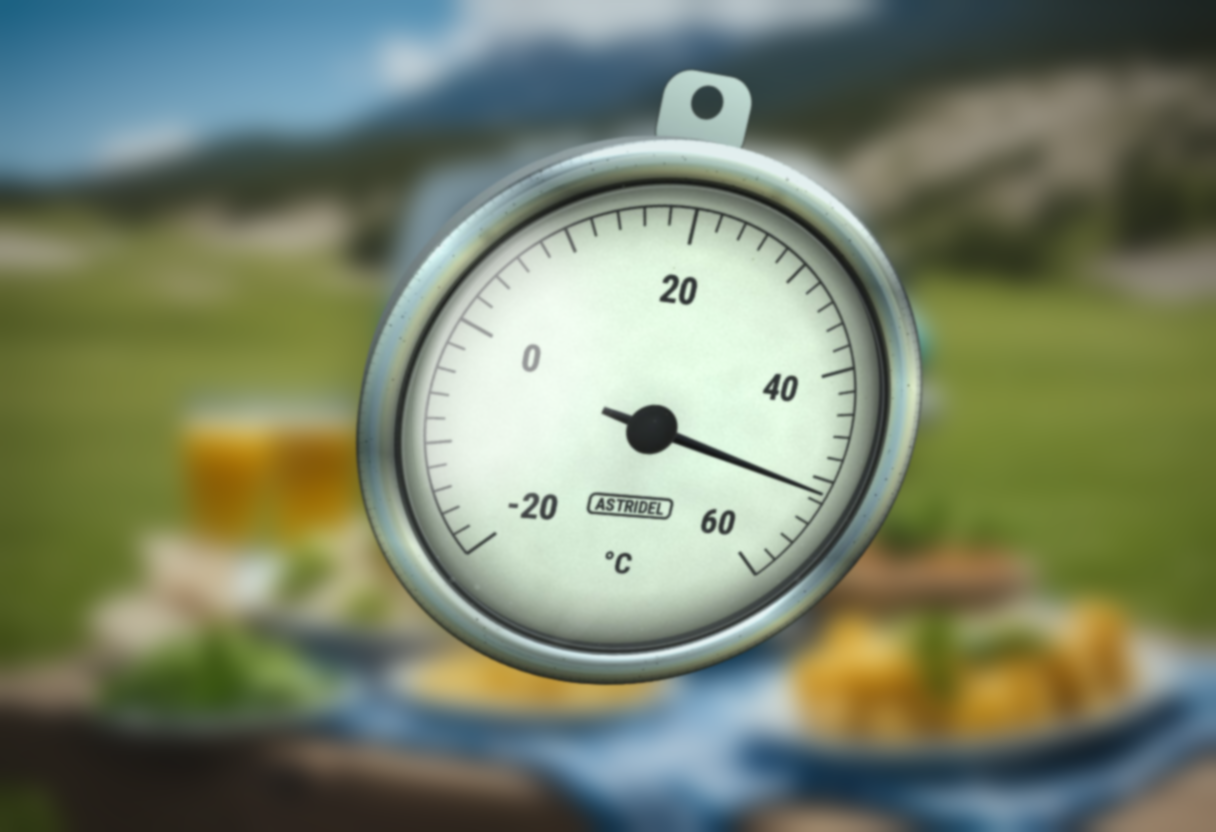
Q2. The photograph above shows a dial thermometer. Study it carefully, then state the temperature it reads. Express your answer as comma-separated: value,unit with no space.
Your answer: 51,°C
